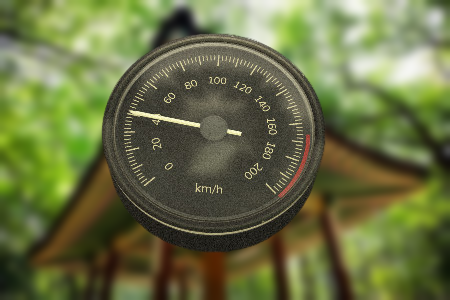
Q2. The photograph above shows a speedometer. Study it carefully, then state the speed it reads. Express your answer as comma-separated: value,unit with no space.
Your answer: 40,km/h
